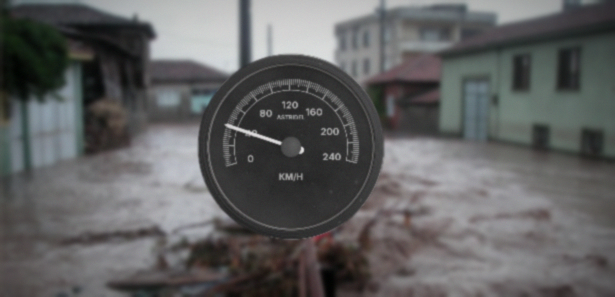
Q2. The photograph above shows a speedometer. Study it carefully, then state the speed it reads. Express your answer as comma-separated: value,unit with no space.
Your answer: 40,km/h
